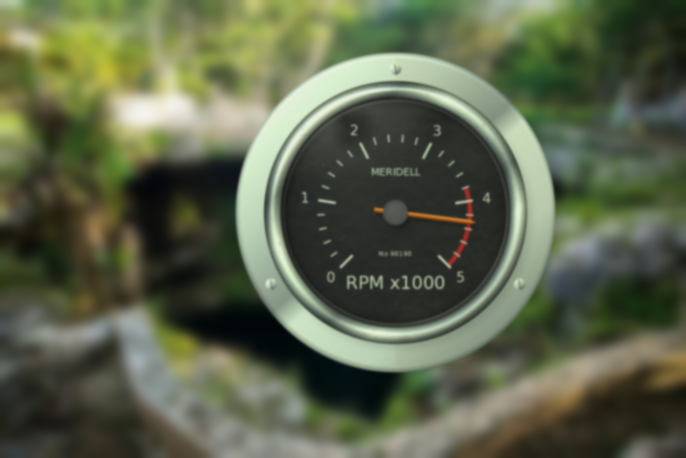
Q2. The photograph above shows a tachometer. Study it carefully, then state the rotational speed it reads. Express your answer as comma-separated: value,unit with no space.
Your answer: 4300,rpm
